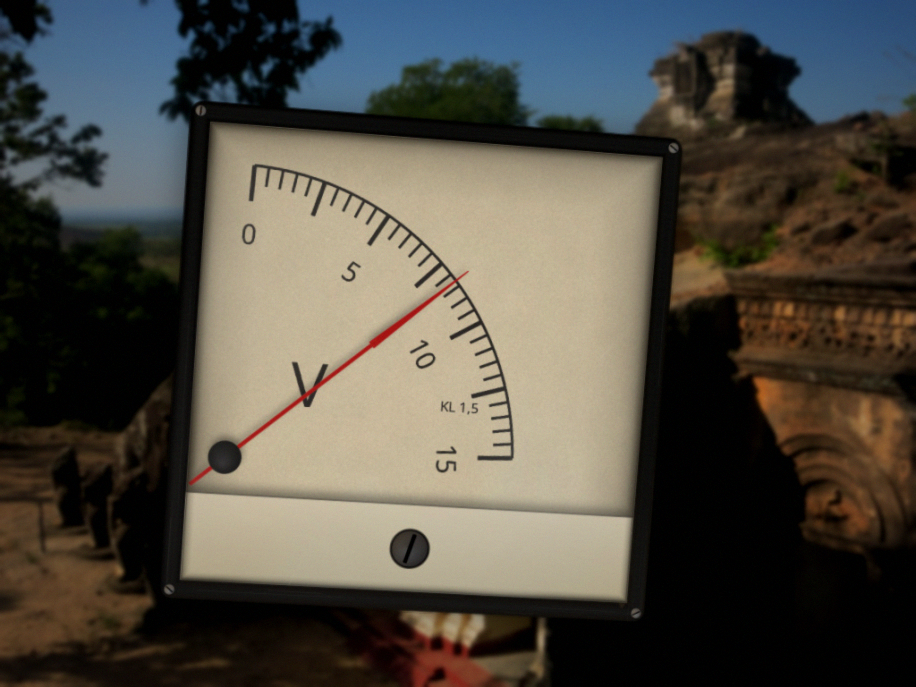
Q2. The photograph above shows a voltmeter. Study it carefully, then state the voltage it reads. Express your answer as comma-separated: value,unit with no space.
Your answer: 8.25,V
